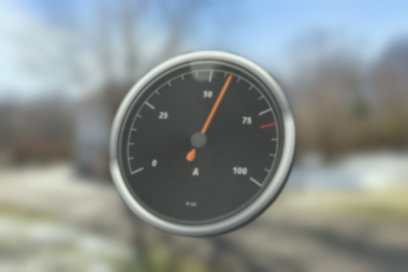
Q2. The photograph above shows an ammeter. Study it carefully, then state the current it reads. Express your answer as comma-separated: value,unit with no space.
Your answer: 57.5,A
